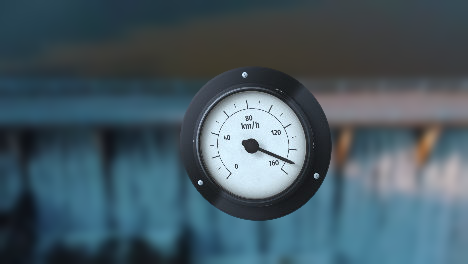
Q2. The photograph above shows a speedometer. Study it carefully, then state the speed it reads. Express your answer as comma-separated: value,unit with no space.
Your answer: 150,km/h
